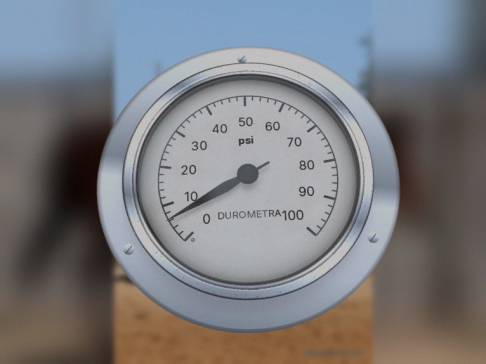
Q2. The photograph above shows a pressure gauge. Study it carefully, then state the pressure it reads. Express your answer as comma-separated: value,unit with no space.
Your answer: 6,psi
